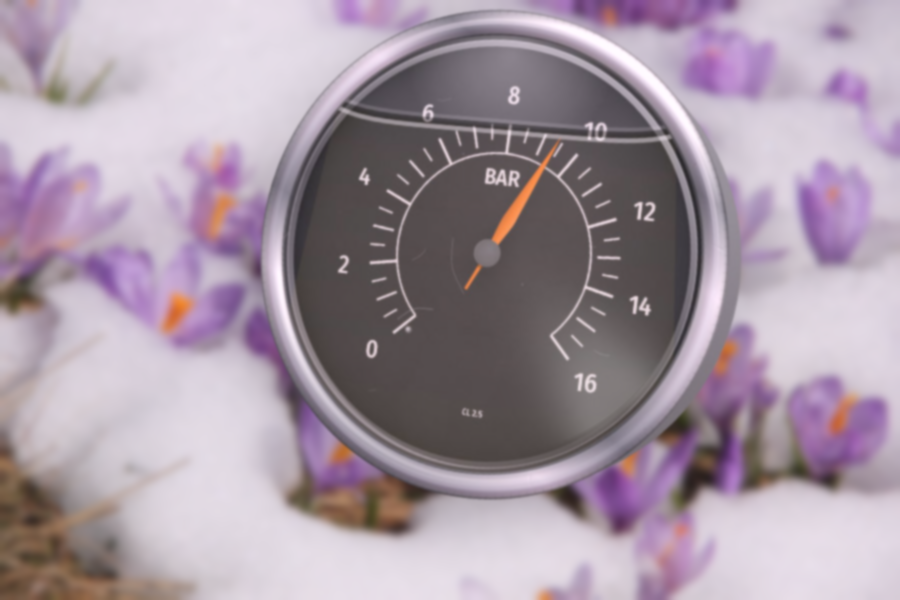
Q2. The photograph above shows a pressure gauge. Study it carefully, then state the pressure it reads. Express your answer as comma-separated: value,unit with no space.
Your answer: 9.5,bar
